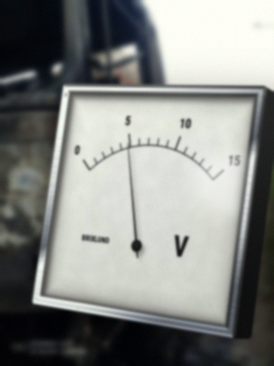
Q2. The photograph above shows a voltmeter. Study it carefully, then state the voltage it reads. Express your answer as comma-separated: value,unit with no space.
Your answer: 5,V
